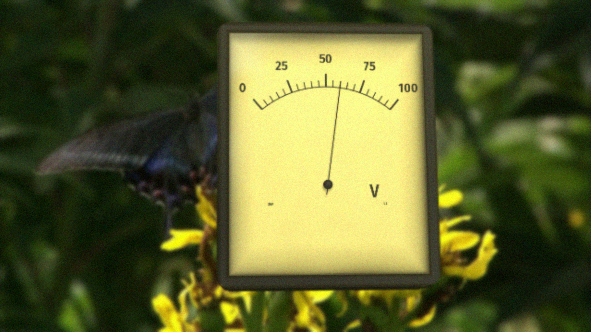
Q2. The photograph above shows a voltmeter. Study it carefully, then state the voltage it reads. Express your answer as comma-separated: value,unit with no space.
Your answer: 60,V
